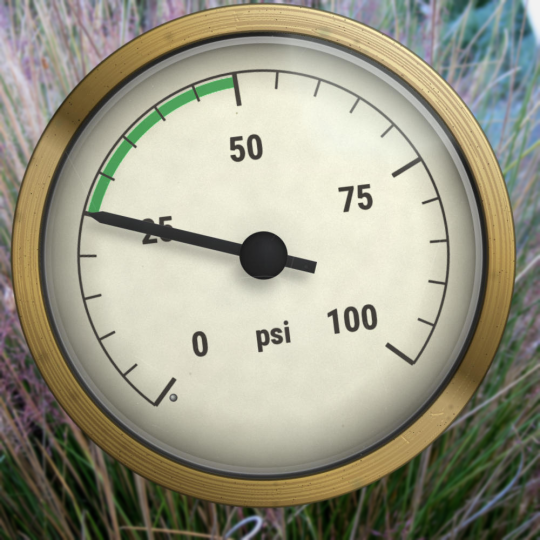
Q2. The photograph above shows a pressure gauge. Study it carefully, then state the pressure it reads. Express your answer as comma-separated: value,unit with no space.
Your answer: 25,psi
